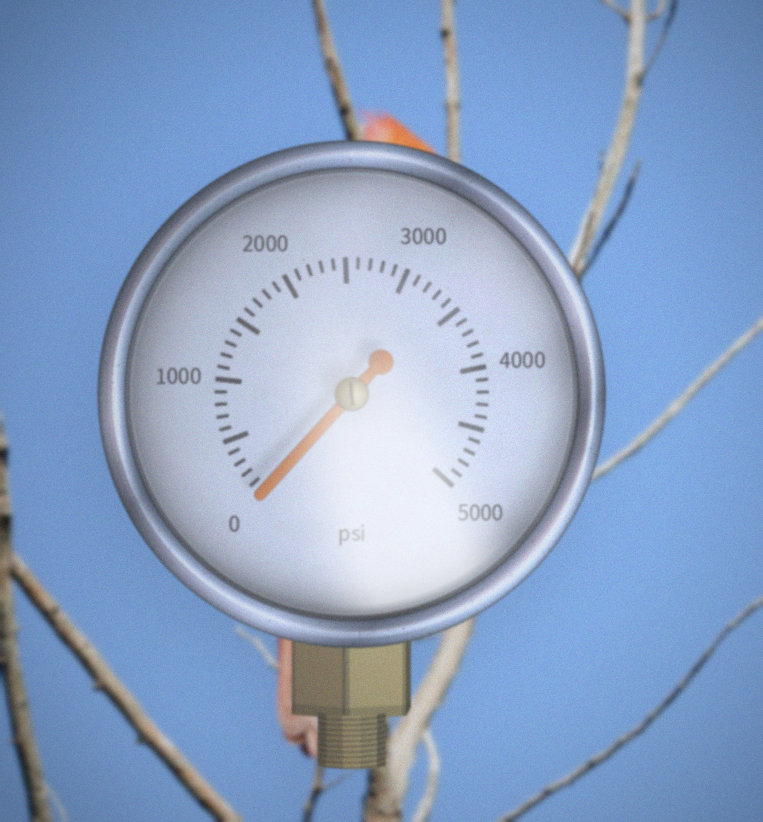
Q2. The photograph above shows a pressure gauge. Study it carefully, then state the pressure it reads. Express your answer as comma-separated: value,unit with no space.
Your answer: 0,psi
